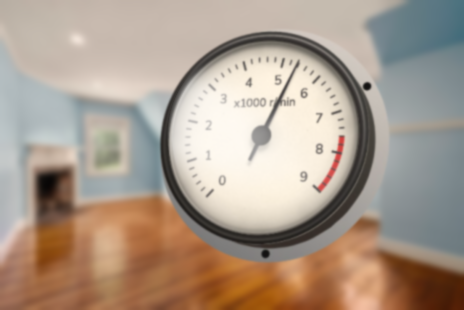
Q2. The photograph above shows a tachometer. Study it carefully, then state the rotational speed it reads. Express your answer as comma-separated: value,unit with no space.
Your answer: 5400,rpm
